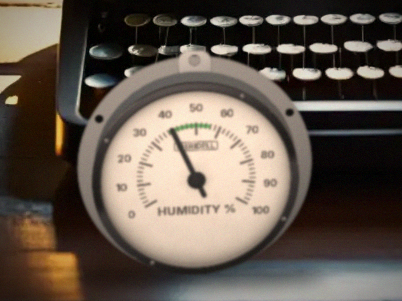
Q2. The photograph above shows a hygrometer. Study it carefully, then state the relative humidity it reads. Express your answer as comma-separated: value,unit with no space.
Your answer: 40,%
